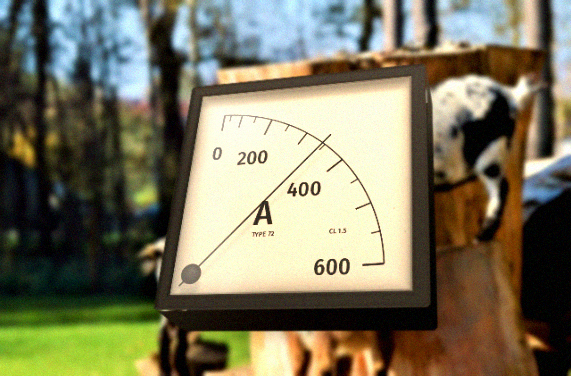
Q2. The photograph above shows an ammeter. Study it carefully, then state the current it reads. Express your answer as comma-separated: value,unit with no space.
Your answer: 350,A
